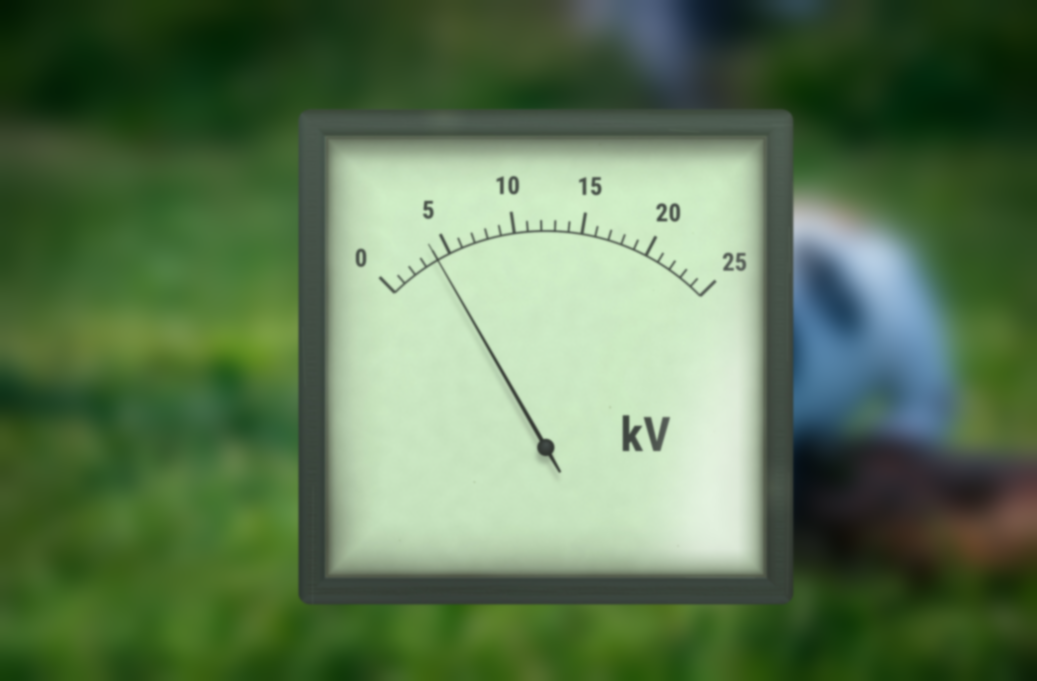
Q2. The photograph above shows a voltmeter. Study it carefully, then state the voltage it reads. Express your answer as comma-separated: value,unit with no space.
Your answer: 4,kV
